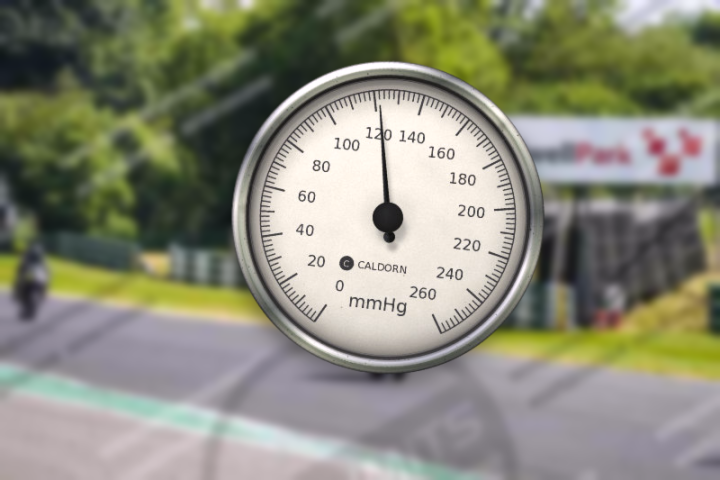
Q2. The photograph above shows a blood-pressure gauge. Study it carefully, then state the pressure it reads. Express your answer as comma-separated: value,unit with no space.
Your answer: 122,mmHg
